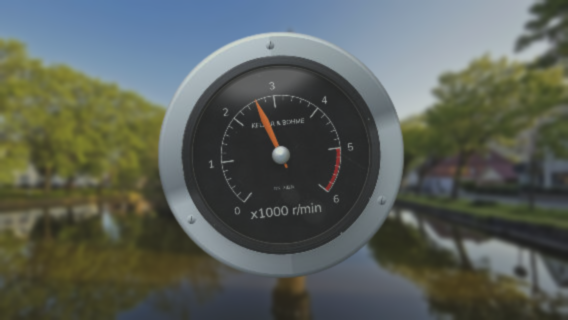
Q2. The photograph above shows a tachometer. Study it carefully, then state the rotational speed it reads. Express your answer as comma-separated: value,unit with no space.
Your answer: 2600,rpm
